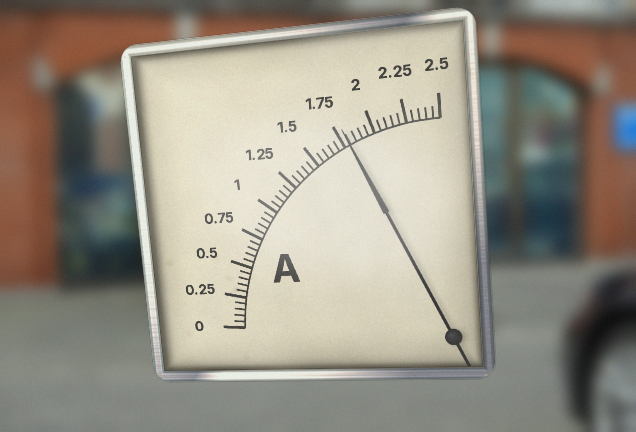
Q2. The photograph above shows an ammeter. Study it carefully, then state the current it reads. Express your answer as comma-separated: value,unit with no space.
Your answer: 1.8,A
